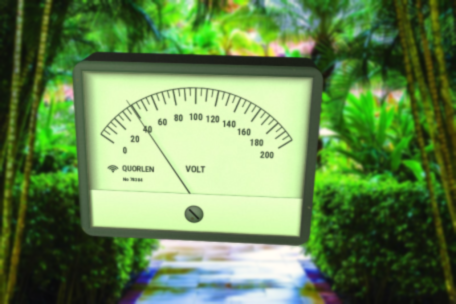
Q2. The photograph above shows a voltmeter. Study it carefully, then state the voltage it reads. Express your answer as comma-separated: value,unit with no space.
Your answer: 40,V
